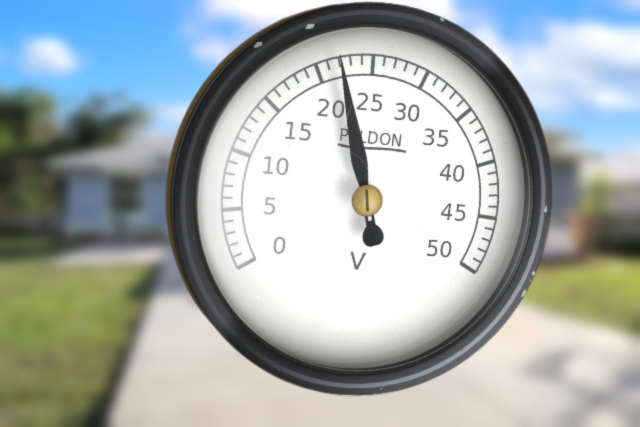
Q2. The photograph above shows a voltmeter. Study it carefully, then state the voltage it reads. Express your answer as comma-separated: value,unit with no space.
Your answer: 22,V
